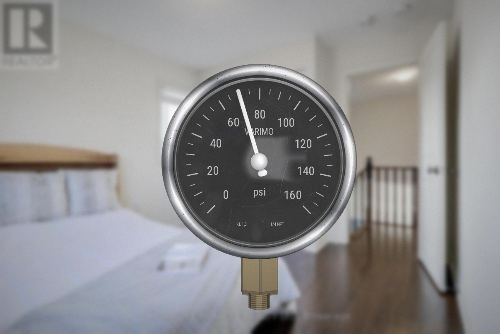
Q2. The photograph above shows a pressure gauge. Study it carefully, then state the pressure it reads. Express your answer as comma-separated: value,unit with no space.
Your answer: 70,psi
